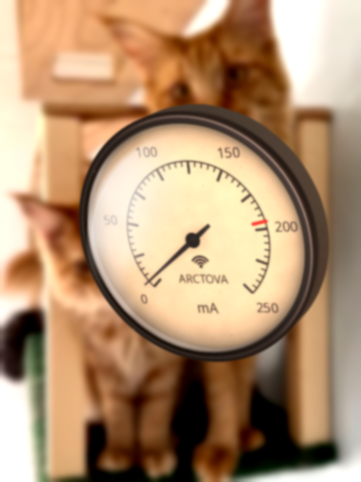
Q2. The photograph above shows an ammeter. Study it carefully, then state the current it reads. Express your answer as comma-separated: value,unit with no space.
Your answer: 5,mA
